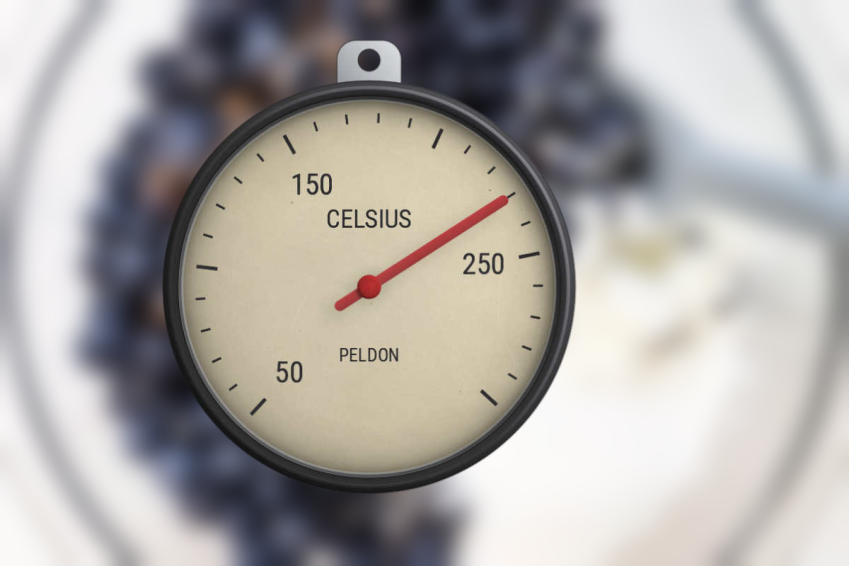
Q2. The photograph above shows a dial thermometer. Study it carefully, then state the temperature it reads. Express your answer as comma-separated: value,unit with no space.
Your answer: 230,°C
